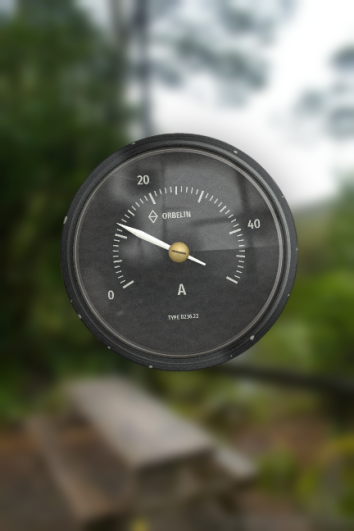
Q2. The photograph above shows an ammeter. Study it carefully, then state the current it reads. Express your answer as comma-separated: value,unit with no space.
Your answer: 12,A
